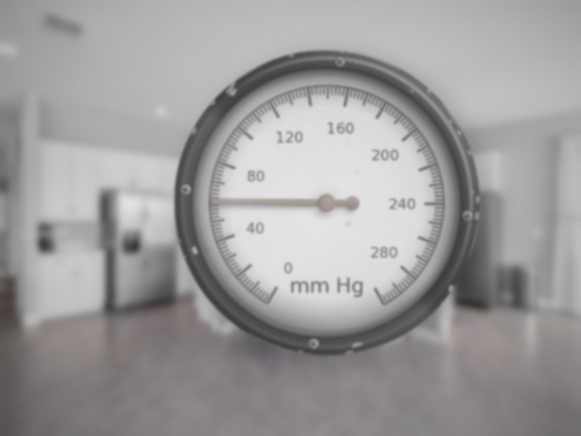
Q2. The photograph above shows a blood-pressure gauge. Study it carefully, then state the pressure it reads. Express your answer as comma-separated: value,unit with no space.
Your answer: 60,mmHg
